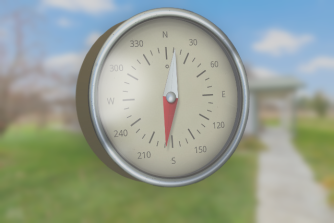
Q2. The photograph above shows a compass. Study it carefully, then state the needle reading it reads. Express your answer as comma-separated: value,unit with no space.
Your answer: 190,°
